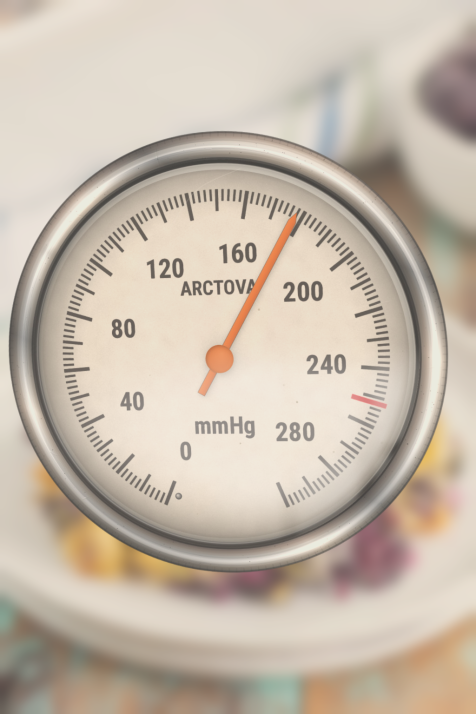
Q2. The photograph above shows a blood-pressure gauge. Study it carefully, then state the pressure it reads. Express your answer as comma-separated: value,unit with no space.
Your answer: 178,mmHg
